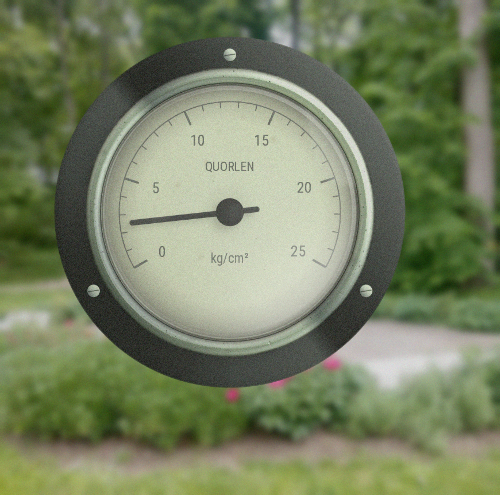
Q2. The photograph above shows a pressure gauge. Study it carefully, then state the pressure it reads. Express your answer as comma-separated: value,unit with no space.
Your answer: 2.5,kg/cm²
